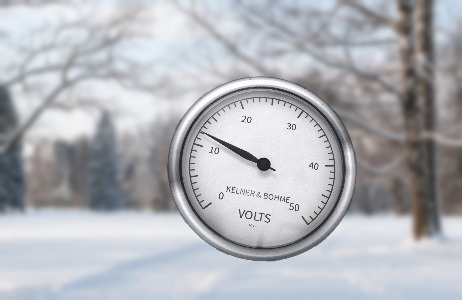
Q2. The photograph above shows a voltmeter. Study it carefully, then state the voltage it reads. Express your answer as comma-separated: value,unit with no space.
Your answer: 12,V
